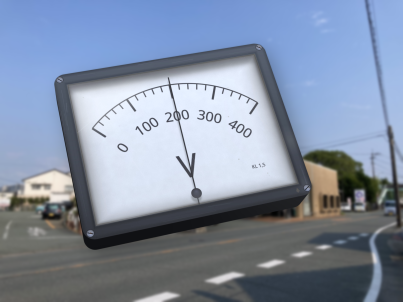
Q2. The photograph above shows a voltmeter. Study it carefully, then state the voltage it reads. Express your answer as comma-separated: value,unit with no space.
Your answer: 200,V
